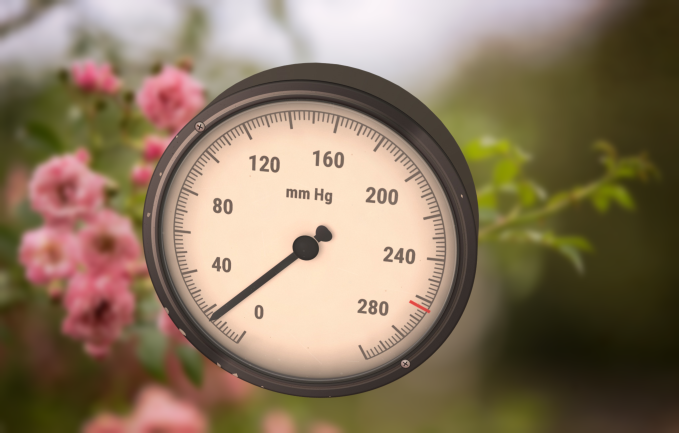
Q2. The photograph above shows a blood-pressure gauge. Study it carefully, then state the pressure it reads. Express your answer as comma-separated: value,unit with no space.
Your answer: 16,mmHg
